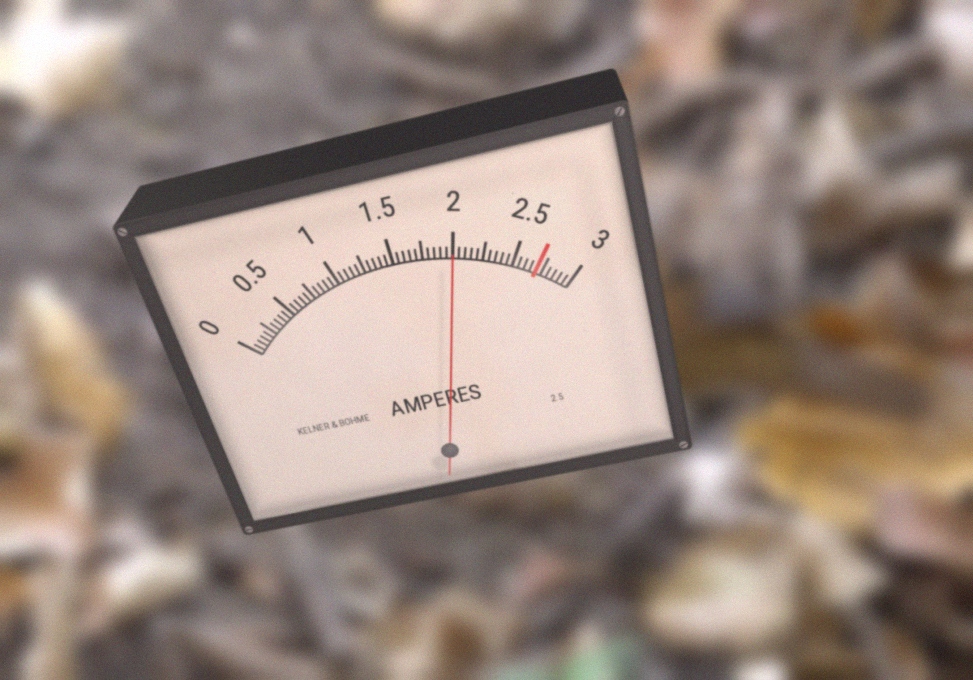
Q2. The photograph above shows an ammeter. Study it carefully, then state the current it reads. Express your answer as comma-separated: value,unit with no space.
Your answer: 2,A
